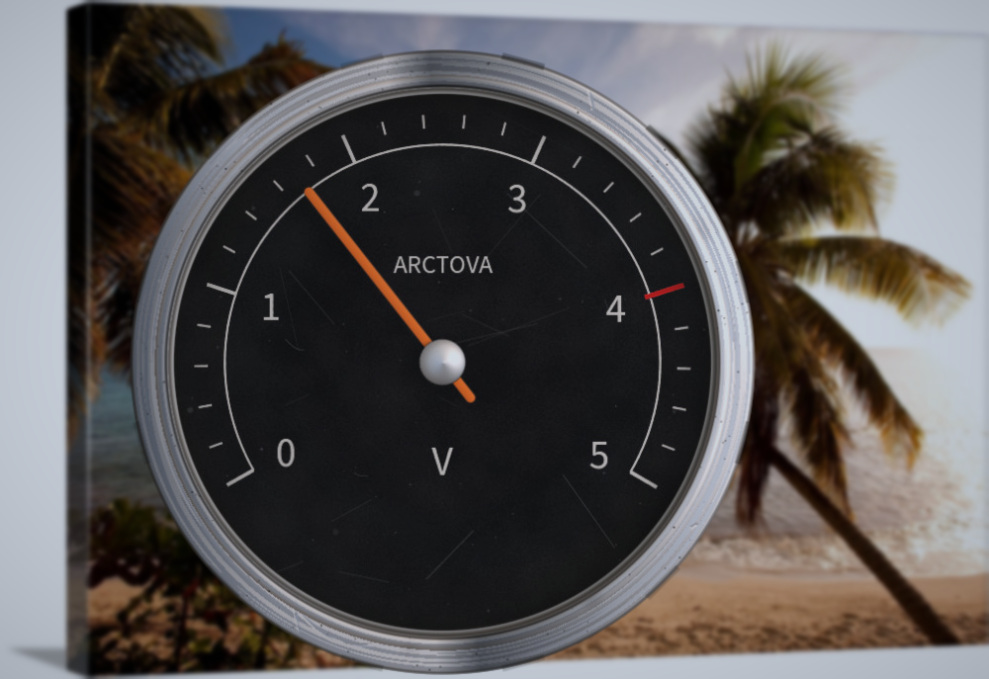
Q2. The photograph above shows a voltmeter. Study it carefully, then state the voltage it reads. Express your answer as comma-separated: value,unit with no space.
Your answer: 1.7,V
